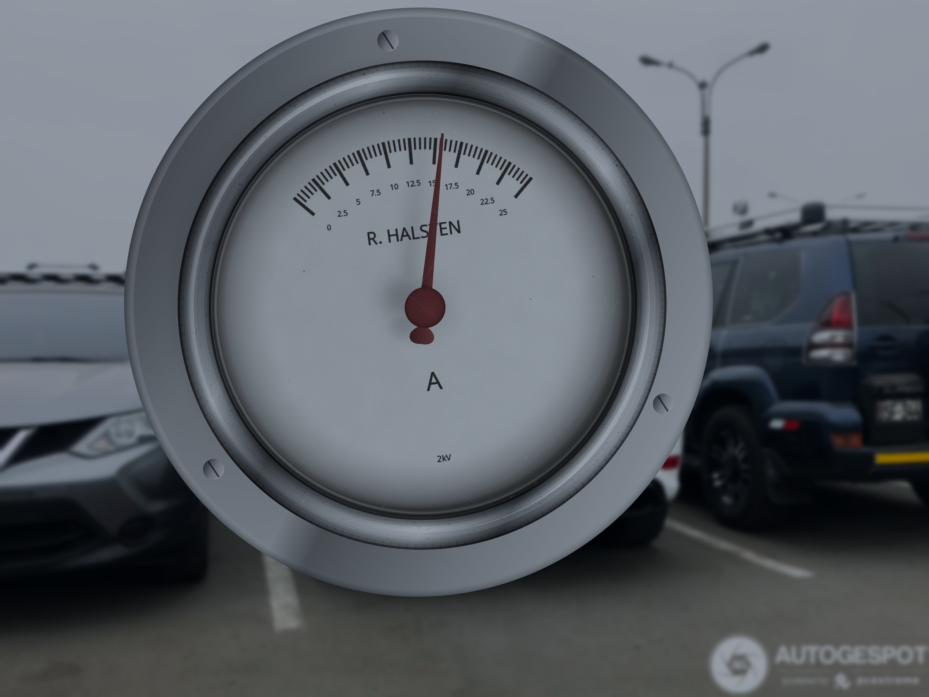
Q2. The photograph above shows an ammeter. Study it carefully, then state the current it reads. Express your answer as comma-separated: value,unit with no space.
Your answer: 15.5,A
